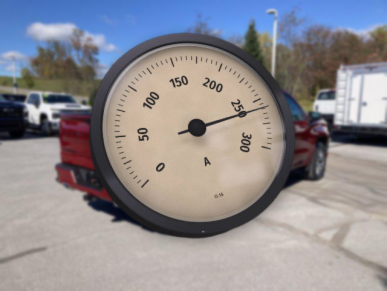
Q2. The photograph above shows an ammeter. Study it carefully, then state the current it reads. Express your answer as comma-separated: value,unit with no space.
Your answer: 260,A
